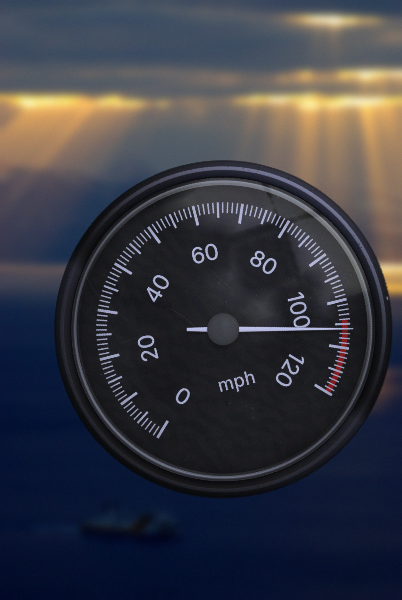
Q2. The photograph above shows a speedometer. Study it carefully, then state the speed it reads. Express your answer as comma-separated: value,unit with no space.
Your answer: 106,mph
